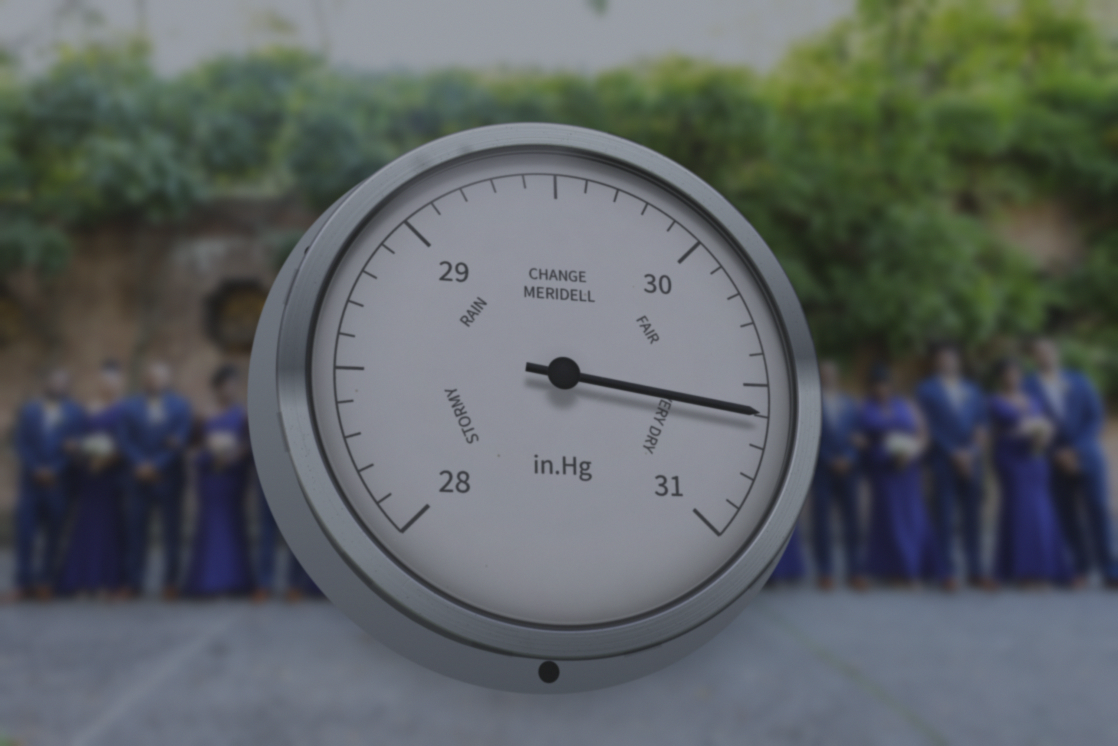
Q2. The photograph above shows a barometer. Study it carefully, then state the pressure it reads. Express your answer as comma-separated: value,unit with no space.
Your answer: 30.6,inHg
